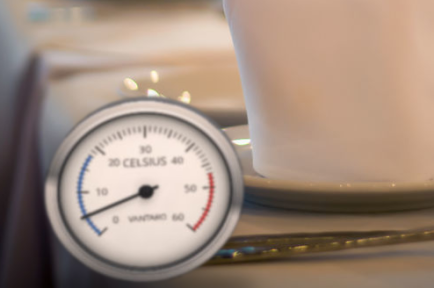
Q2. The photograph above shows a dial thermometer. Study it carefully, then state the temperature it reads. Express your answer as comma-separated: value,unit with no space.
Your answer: 5,°C
